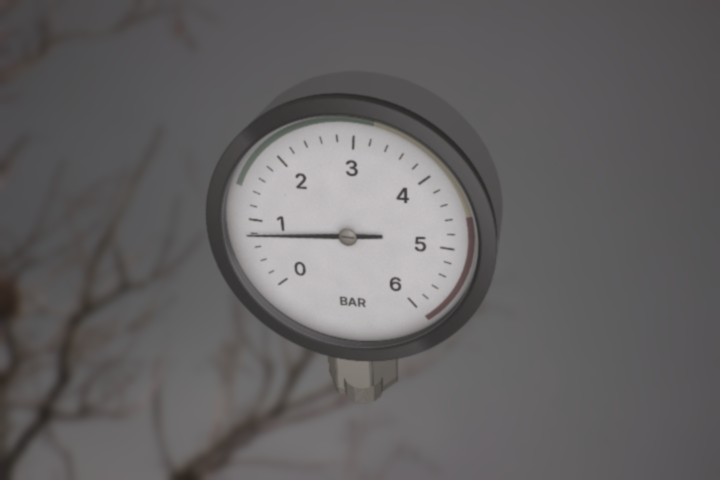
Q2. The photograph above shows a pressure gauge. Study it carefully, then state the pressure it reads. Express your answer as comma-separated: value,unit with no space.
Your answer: 0.8,bar
